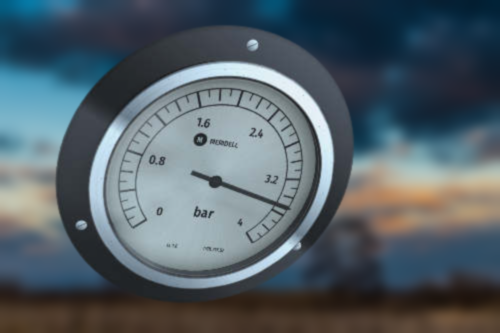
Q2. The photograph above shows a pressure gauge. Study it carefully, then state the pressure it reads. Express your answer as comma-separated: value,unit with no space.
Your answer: 3.5,bar
